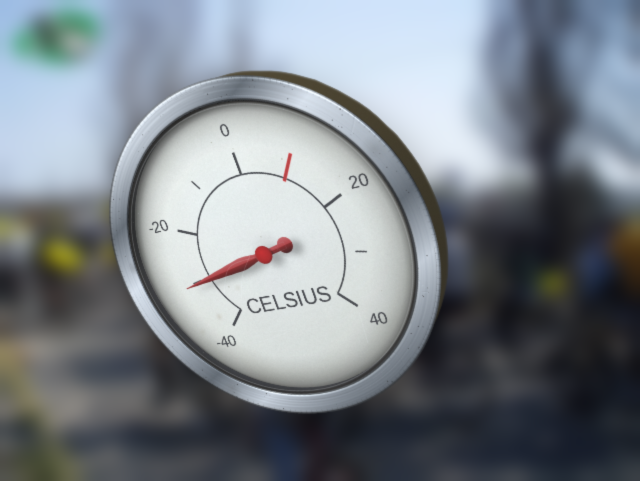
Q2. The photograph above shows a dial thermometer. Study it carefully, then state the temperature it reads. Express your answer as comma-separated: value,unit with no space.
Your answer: -30,°C
